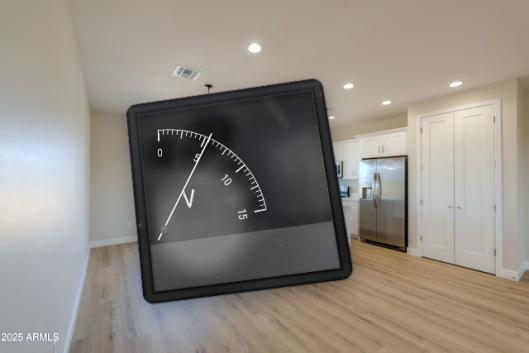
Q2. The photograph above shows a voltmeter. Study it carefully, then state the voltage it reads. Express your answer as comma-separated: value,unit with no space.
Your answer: 5.5,V
